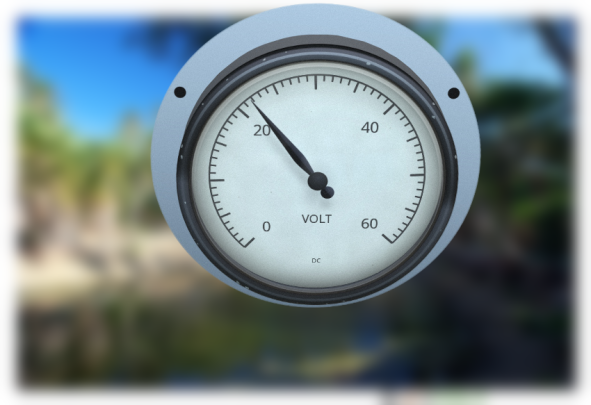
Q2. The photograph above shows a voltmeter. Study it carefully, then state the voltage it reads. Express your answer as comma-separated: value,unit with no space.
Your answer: 22,V
